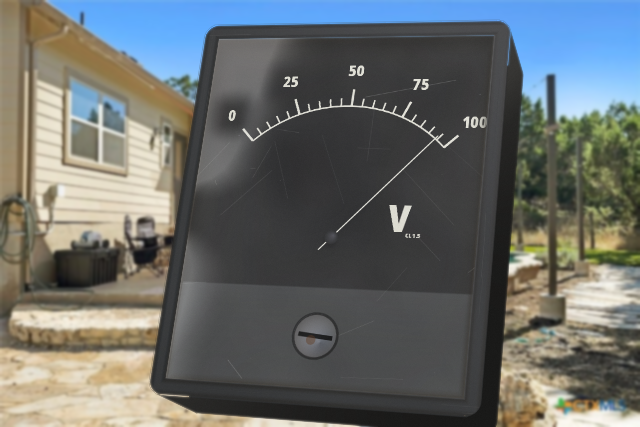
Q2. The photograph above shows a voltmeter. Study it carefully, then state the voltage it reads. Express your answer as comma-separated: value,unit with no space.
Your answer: 95,V
